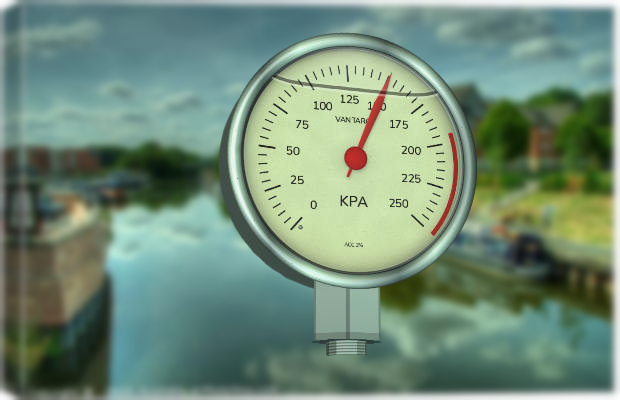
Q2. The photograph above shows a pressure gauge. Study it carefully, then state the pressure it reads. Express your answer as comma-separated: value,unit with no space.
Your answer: 150,kPa
